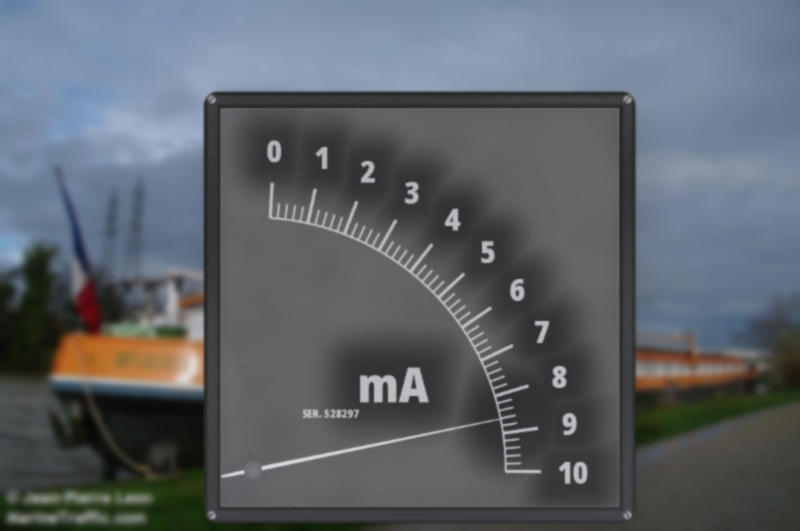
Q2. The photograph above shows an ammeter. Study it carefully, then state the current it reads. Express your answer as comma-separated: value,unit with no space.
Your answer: 8.6,mA
